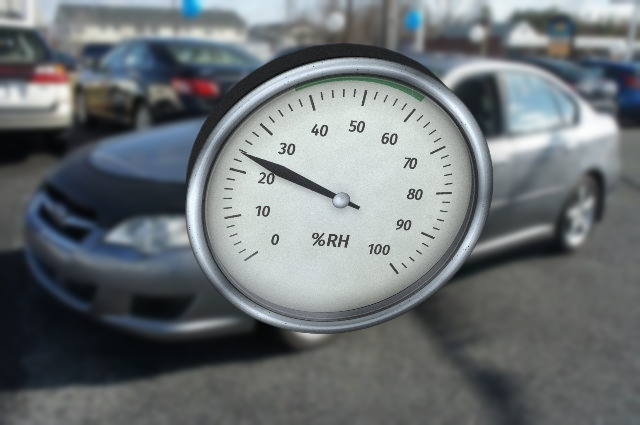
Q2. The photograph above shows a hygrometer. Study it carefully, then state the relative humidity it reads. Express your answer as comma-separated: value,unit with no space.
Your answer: 24,%
